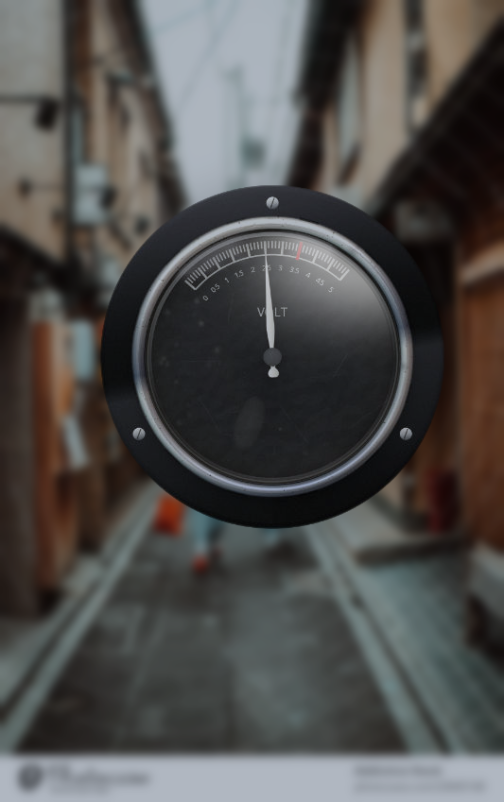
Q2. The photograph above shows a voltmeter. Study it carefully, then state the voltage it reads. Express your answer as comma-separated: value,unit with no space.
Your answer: 2.5,V
